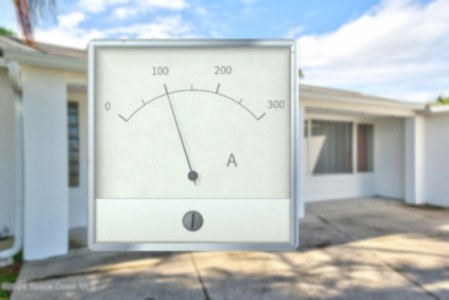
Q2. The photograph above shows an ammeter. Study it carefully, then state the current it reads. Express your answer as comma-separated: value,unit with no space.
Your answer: 100,A
